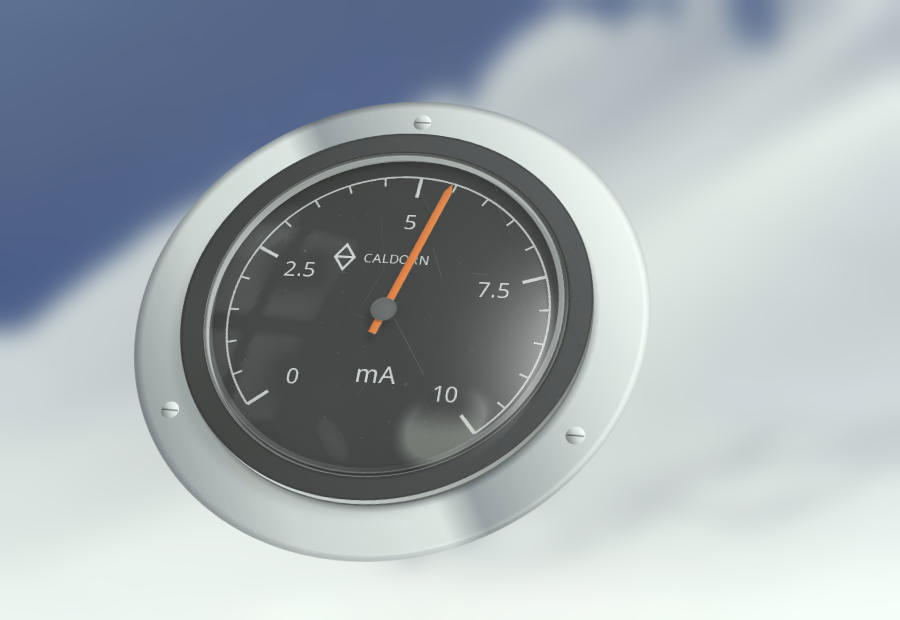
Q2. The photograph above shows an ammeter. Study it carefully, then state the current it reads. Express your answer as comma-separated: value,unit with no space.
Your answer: 5.5,mA
